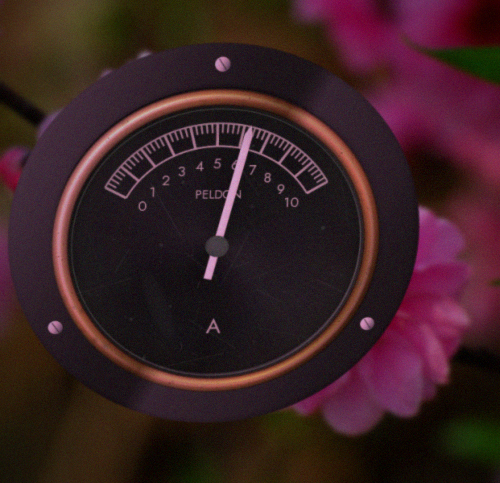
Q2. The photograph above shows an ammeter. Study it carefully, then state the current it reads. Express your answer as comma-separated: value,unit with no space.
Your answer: 6.2,A
